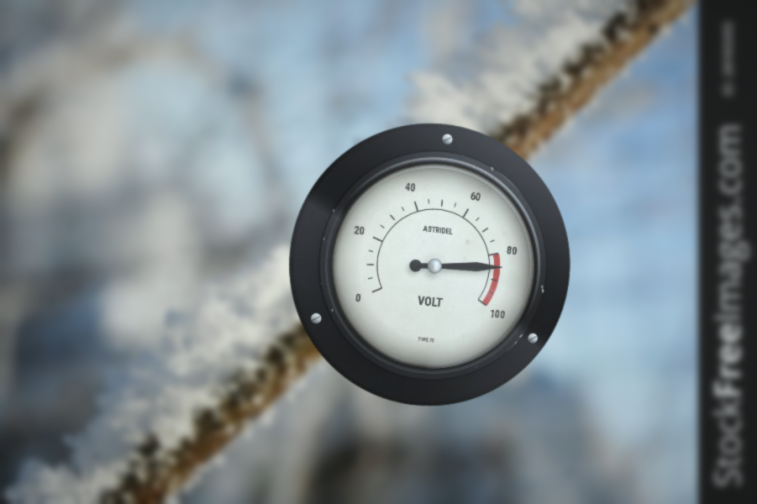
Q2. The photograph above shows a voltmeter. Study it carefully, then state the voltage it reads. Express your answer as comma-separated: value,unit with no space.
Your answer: 85,V
